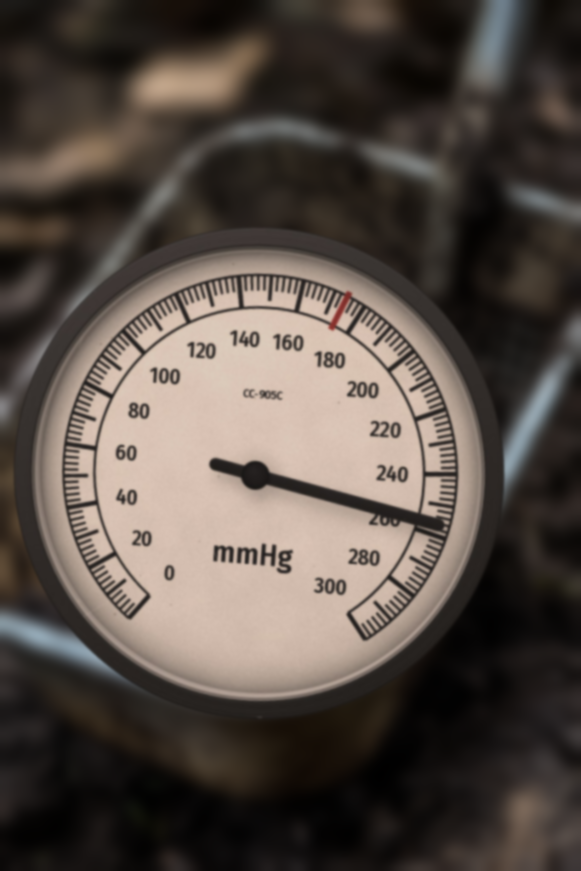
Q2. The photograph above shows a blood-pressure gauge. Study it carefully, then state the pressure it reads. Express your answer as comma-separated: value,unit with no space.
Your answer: 256,mmHg
